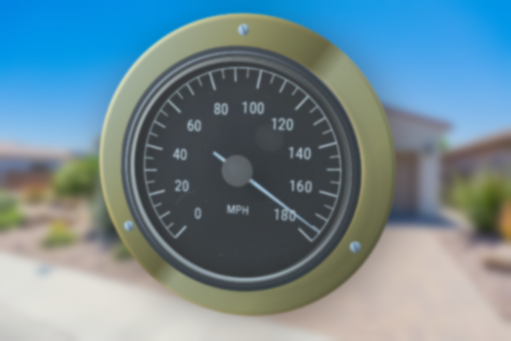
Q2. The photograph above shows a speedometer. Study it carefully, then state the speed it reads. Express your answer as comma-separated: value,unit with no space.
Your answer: 175,mph
